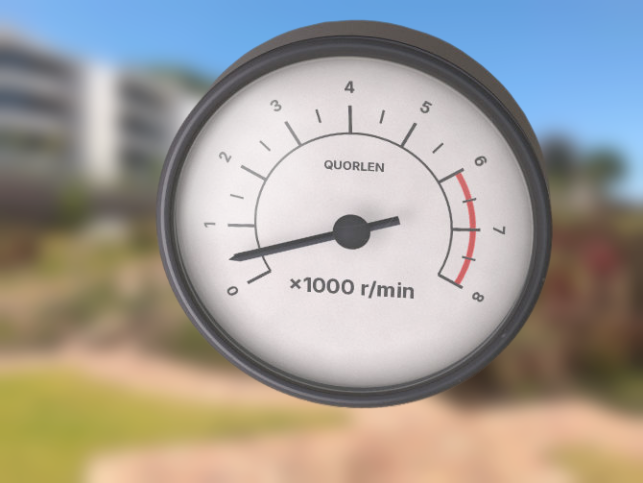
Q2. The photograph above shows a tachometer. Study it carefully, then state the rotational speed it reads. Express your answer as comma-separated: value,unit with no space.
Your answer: 500,rpm
